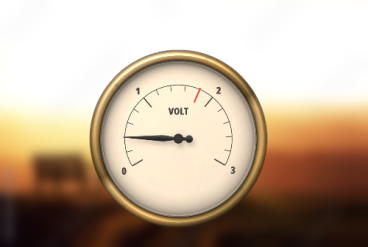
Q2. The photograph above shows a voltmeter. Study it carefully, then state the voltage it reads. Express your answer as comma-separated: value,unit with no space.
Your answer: 0.4,V
